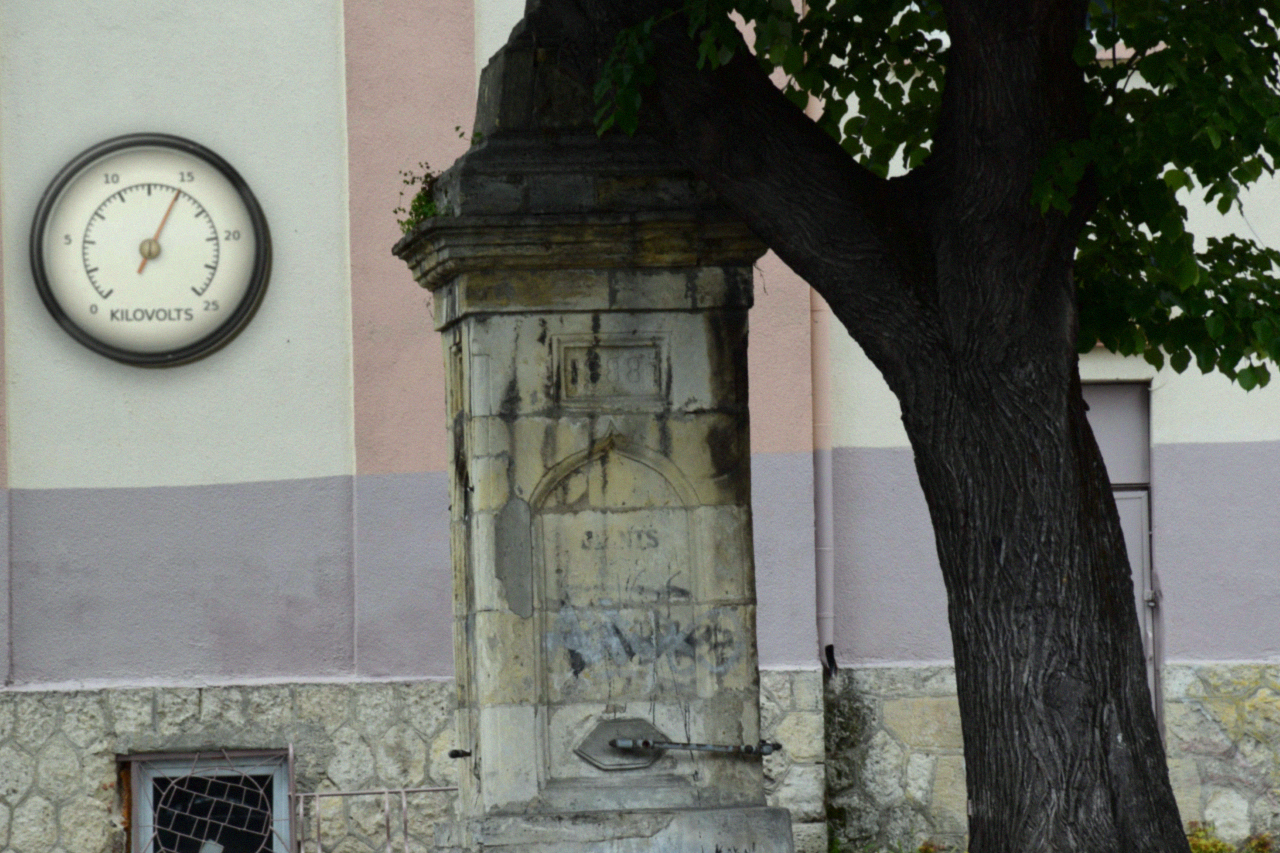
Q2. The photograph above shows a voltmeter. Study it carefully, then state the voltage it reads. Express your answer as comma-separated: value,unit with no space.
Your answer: 15,kV
